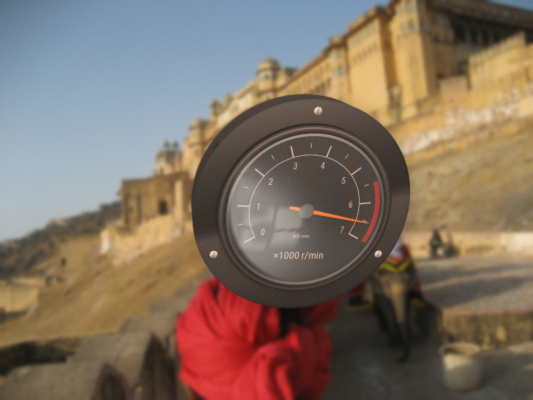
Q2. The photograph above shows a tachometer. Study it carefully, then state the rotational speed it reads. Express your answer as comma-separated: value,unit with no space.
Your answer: 6500,rpm
